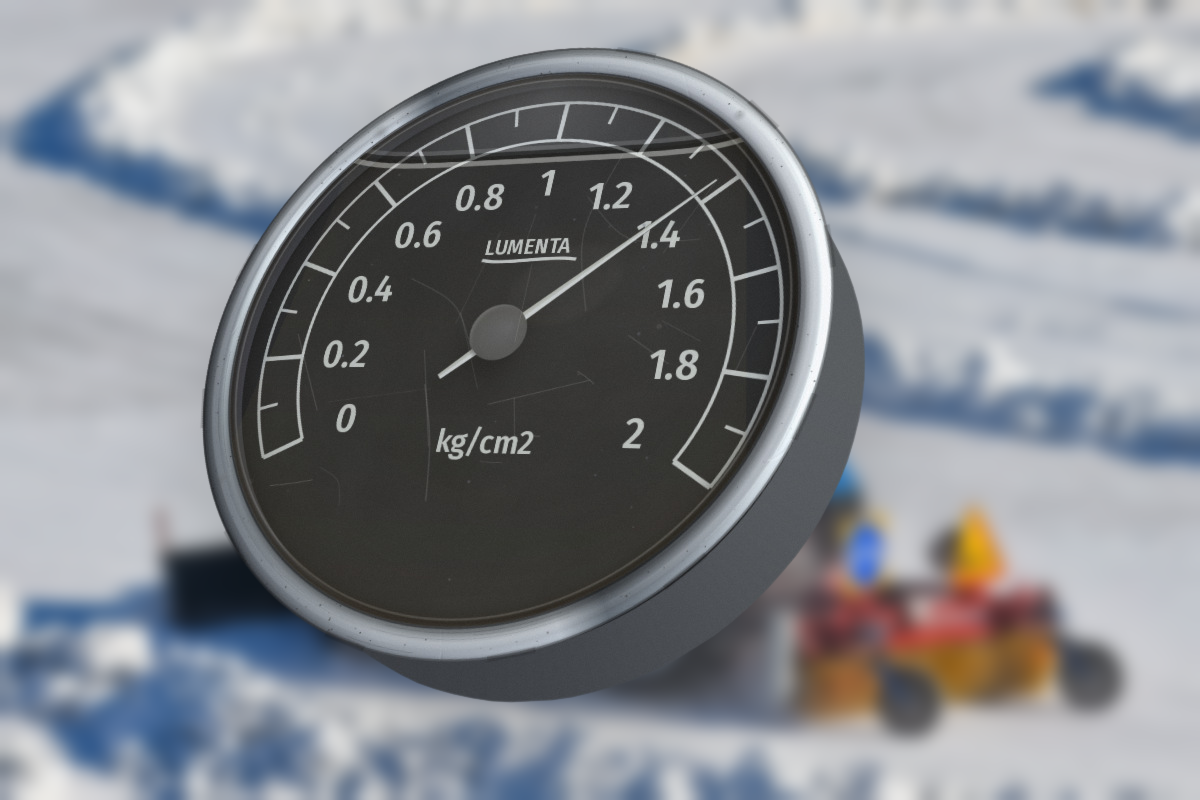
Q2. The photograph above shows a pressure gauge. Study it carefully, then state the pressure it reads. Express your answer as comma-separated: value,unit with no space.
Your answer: 1.4,kg/cm²
